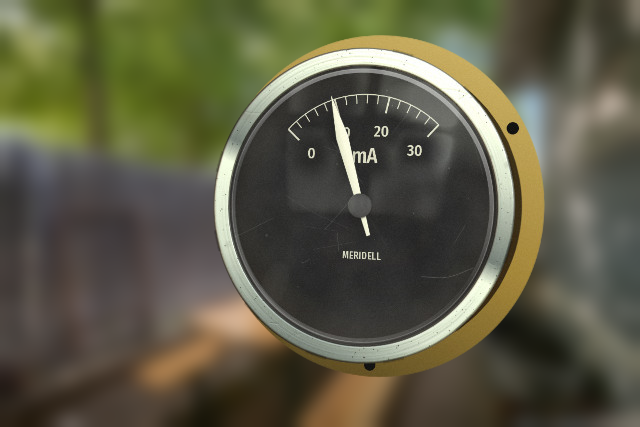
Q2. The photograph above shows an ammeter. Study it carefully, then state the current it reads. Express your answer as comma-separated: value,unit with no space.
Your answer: 10,mA
